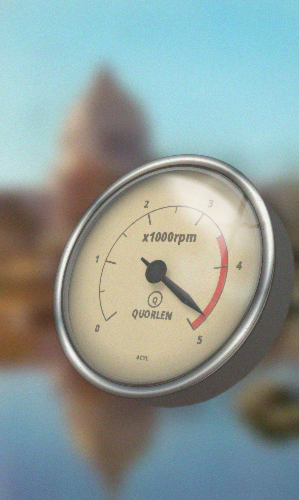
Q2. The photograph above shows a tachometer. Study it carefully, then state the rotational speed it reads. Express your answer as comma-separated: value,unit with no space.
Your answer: 4750,rpm
